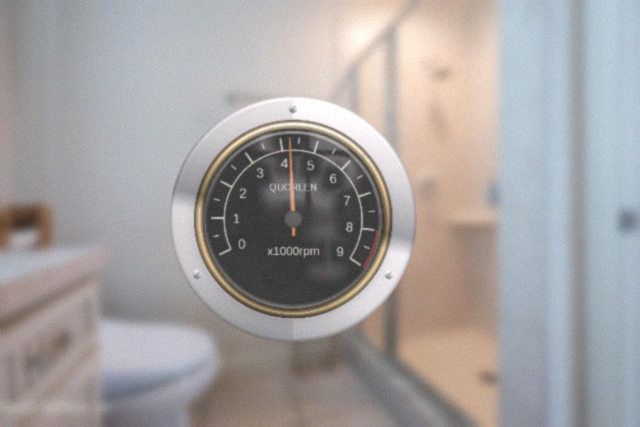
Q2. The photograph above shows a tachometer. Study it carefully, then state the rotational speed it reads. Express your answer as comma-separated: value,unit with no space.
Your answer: 4250,rpm
